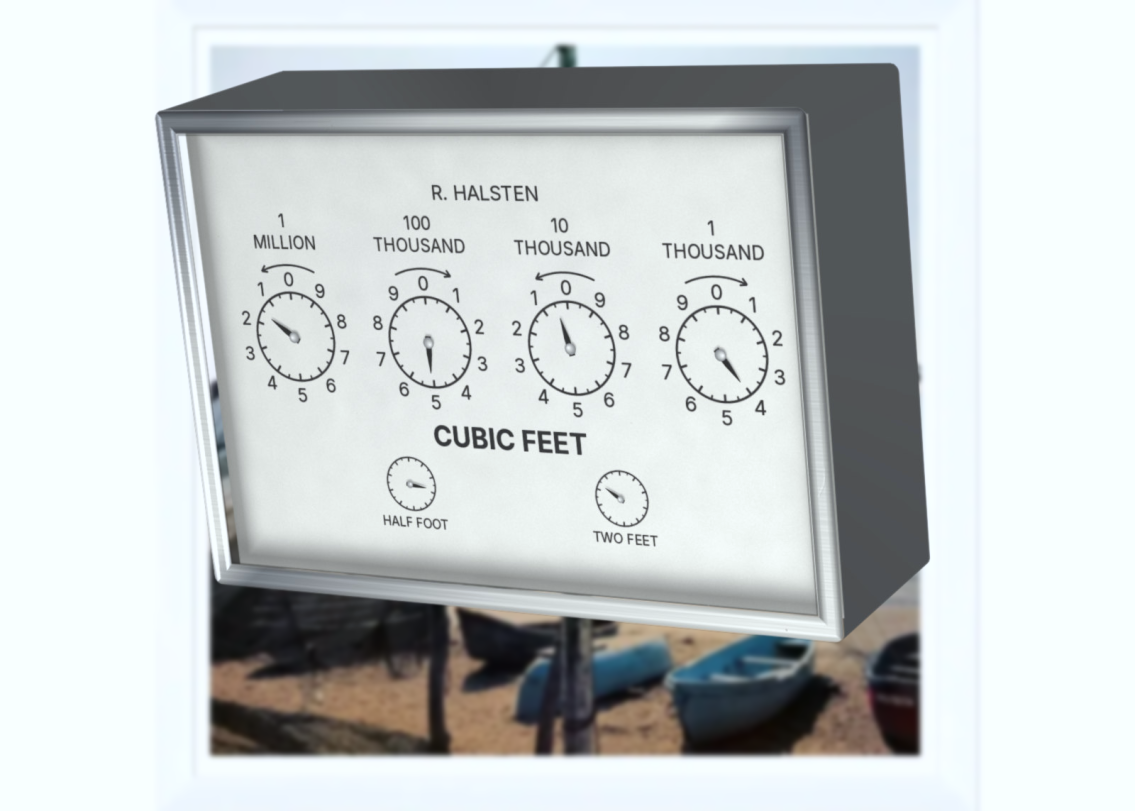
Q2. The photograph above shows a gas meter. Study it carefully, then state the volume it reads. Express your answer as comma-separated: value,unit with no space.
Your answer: 150400,ft³
